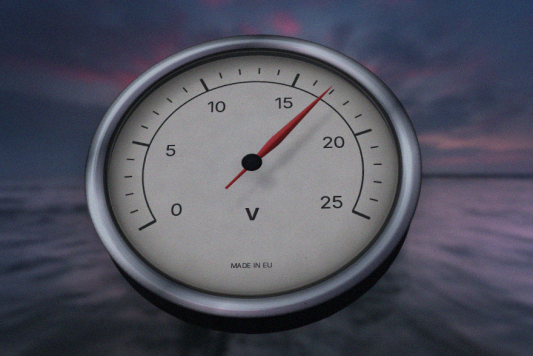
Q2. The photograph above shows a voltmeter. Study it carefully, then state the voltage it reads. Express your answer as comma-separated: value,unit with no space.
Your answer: 17,V
